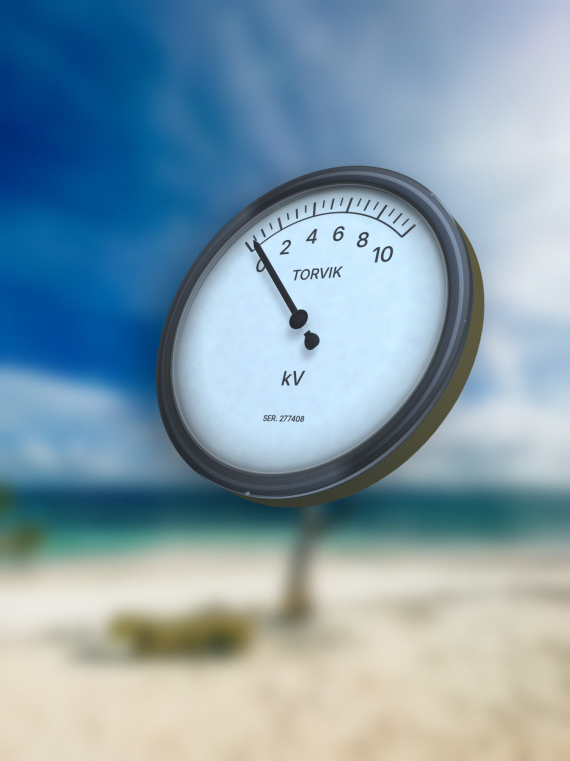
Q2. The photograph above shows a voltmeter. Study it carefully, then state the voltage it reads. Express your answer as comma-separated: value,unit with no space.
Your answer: 0.5,kV
